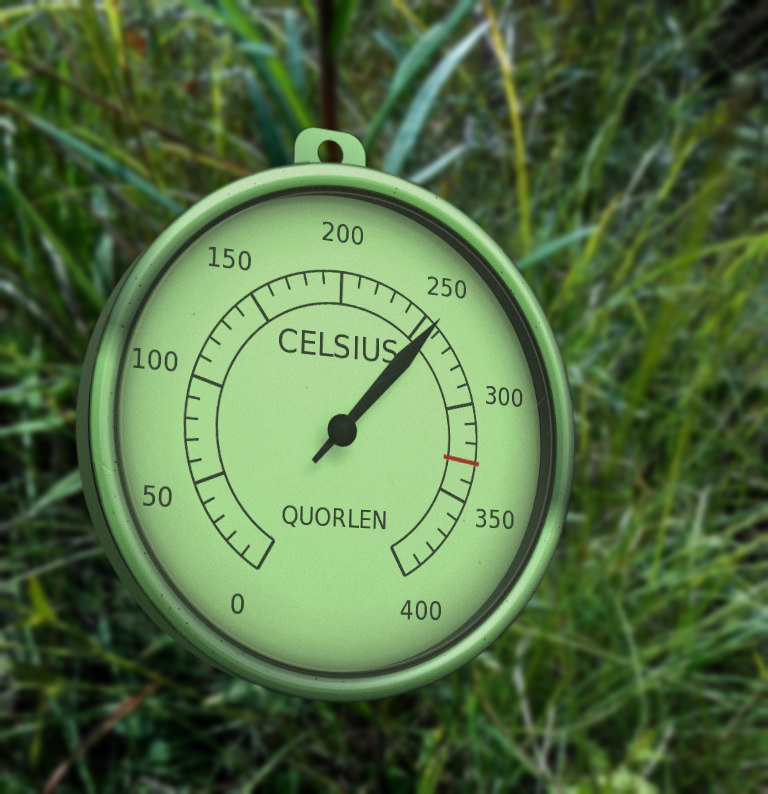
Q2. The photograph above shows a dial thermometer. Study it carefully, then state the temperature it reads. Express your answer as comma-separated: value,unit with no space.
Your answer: 255,°C
